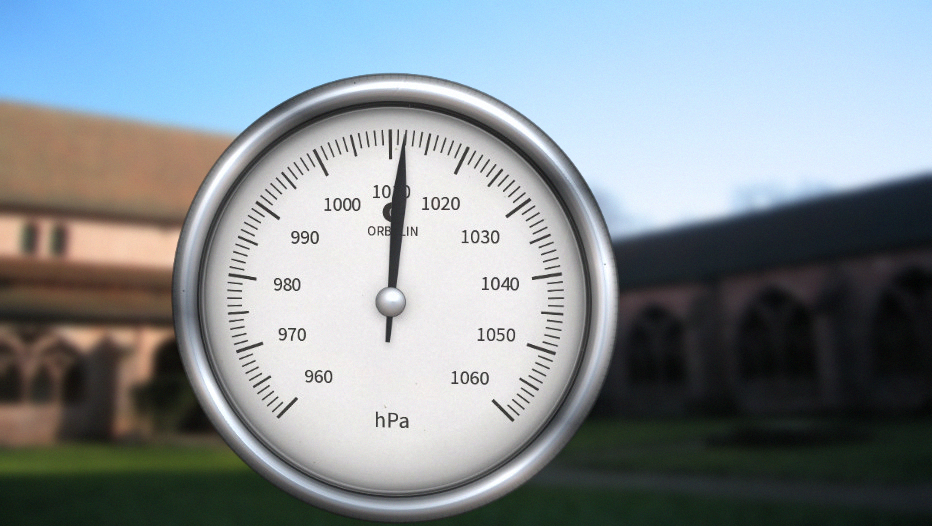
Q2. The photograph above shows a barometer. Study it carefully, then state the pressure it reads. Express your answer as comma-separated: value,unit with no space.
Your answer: 1012,hPa
